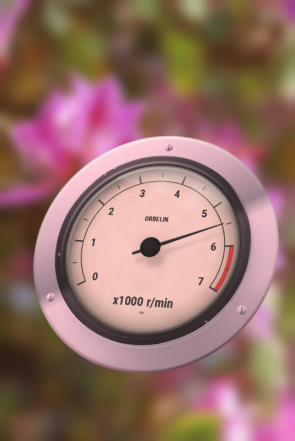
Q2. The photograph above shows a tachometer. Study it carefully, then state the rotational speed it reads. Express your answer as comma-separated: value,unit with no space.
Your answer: 5500,rpm
